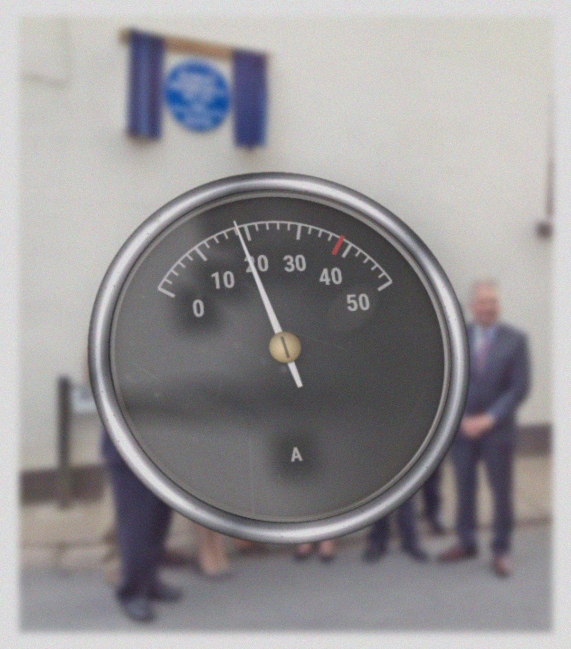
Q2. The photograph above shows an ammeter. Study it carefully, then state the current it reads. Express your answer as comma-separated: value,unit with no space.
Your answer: 18,A
